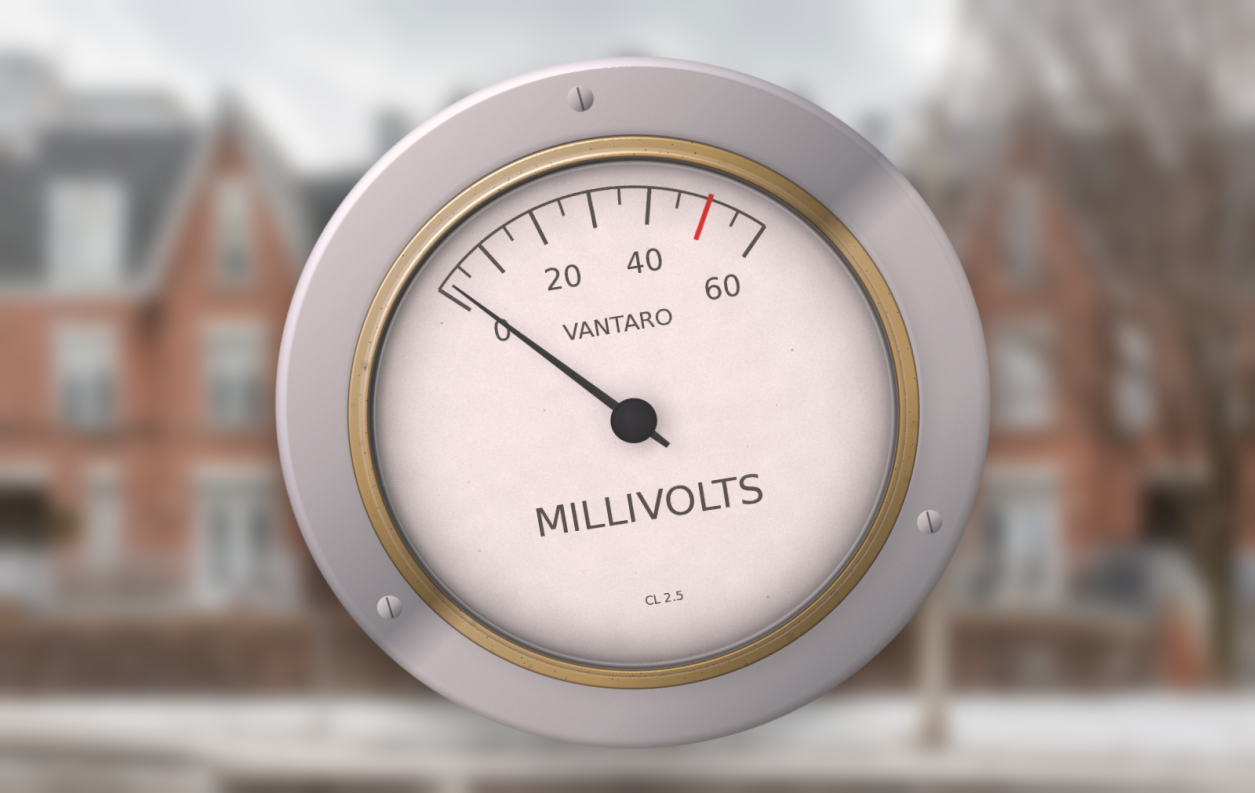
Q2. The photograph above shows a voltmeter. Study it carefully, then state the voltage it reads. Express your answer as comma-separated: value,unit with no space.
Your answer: 2.5,mV
